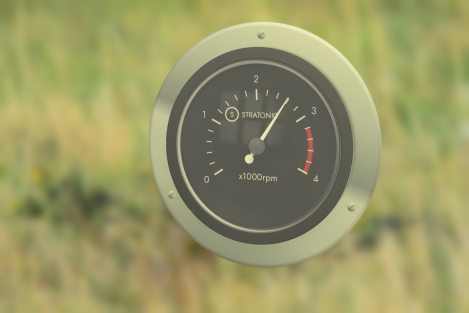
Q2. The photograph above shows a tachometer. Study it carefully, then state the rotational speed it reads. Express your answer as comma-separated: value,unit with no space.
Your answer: 2600,rpm
